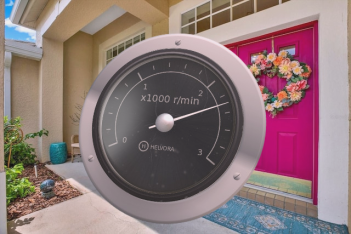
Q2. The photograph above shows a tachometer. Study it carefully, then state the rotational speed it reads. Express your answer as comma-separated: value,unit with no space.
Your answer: 2300,rpm
